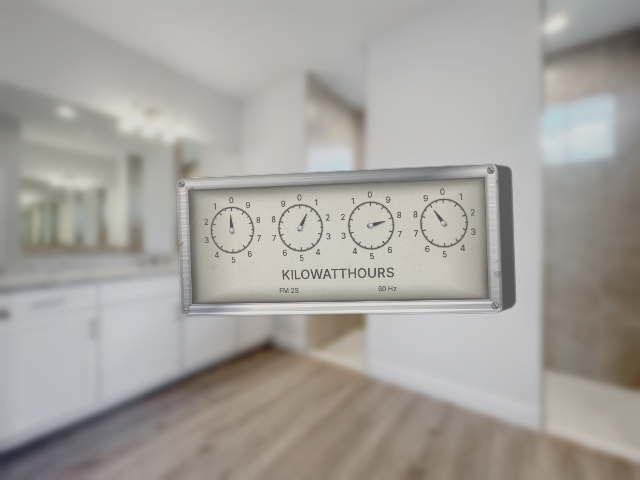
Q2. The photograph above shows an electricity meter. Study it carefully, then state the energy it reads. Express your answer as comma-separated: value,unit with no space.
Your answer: 79,kWh
